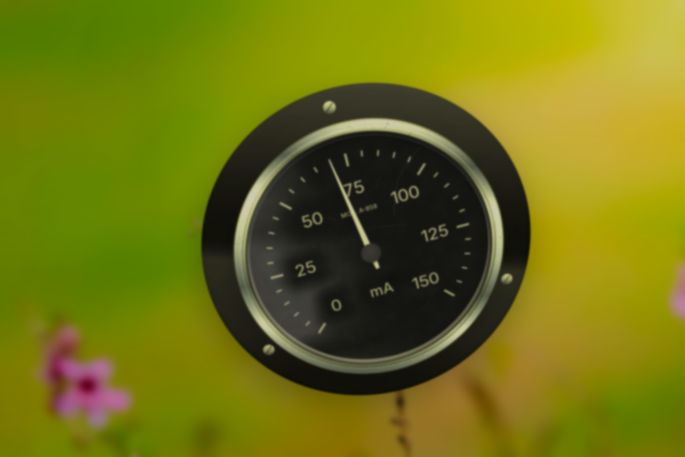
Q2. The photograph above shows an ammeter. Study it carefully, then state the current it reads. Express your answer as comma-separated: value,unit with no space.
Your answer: 70,mA
